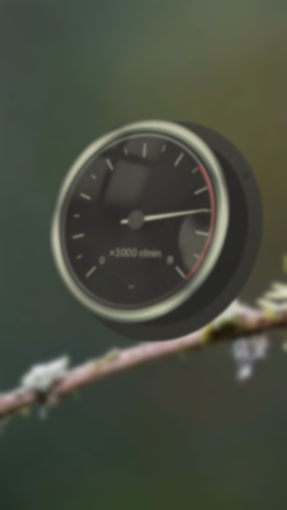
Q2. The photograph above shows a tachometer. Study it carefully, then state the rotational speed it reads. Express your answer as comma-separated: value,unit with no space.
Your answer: 6500,rpm
